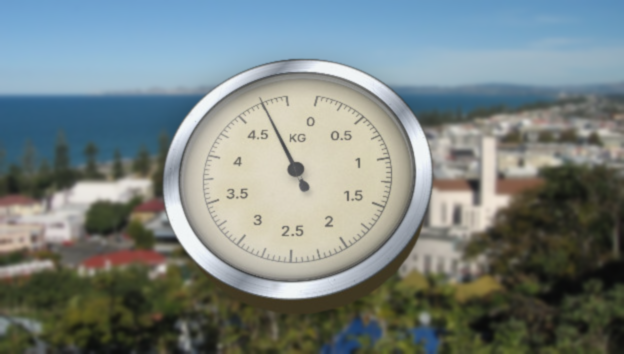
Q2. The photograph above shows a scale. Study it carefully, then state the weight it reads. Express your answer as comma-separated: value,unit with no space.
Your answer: 4.75,kg
